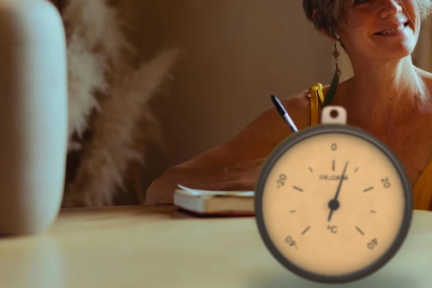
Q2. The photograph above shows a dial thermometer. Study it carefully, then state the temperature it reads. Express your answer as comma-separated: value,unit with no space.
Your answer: 5,°C
